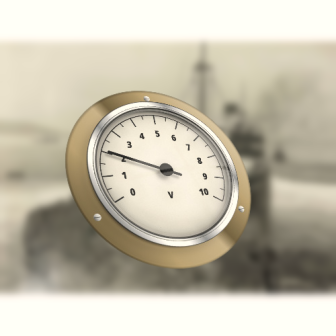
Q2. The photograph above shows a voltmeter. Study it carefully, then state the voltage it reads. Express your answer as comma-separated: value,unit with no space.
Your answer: 2,V
